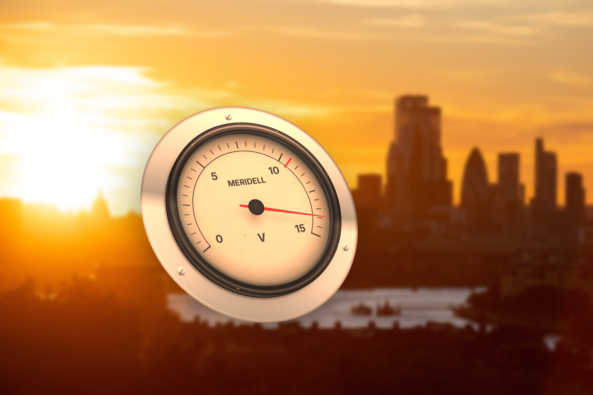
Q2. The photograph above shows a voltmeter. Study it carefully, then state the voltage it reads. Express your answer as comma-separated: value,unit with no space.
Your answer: 14,V
